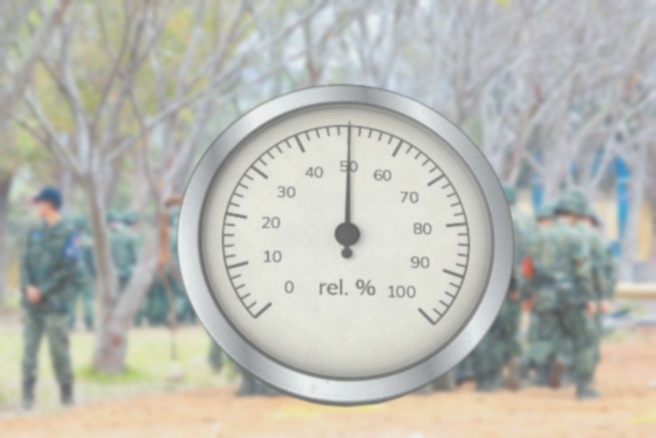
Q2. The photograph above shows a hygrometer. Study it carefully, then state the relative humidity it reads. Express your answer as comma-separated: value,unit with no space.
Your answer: 50,%
